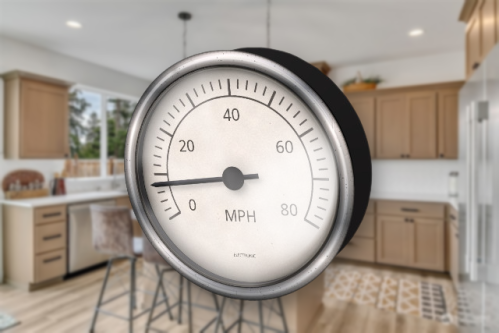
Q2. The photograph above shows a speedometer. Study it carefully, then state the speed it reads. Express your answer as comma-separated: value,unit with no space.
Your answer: 8,mph
